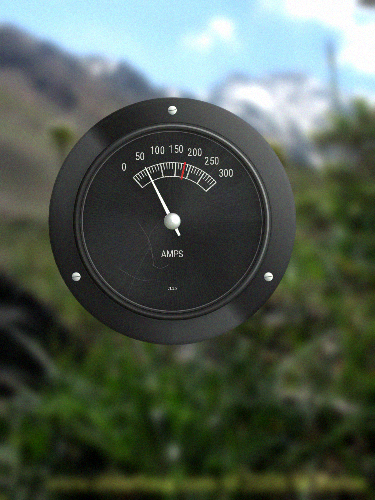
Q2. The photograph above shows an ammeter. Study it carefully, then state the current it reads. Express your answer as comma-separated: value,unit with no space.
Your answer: 50,A
